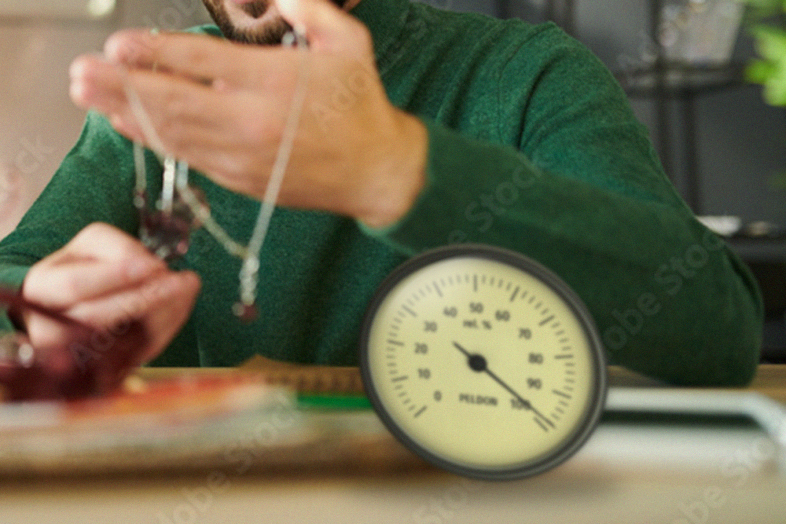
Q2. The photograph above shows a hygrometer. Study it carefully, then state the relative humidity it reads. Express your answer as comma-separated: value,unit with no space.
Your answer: 98,%
